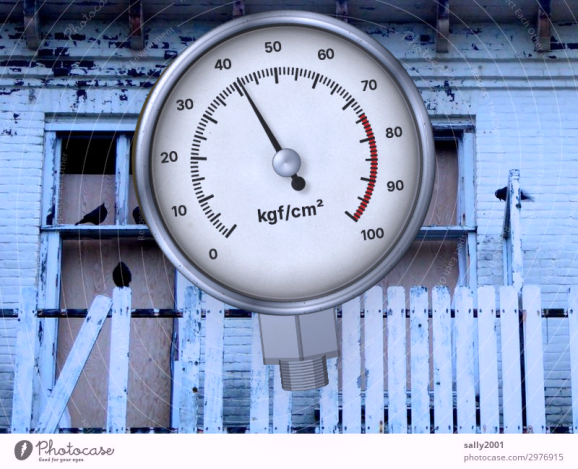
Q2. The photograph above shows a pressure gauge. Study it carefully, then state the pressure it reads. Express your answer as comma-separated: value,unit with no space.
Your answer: 41,kg/cm²
